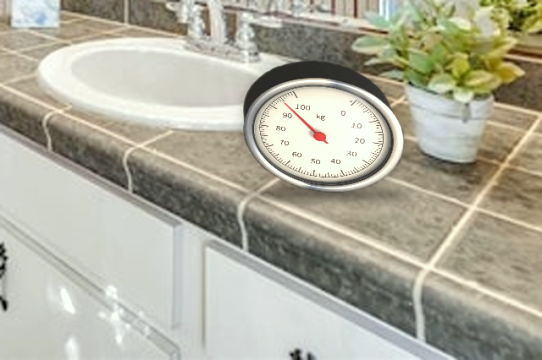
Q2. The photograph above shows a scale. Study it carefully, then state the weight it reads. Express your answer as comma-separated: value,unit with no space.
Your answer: 95,kg
